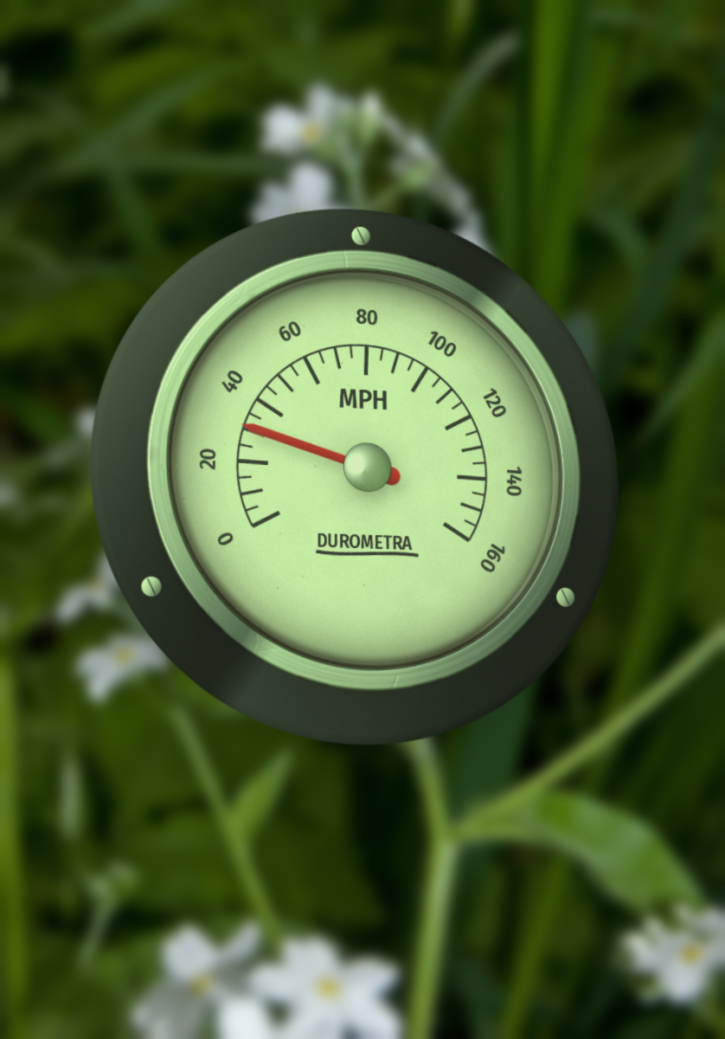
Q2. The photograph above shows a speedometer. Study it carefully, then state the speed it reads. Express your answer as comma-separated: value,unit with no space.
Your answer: 30,mph
